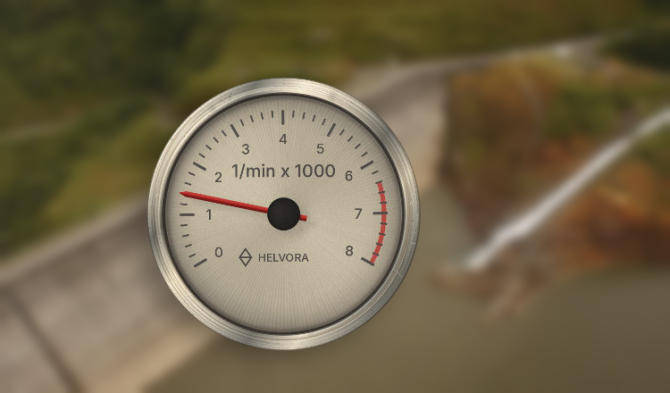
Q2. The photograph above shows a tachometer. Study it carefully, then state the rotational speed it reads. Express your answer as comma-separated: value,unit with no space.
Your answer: 1400,rpm
